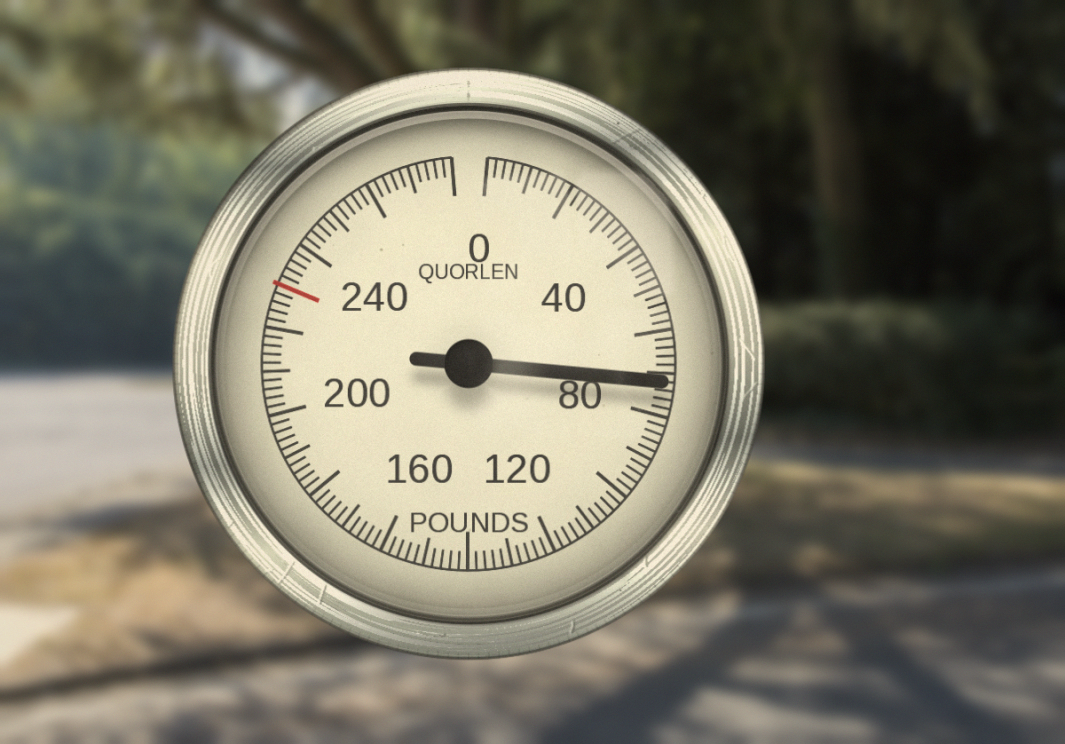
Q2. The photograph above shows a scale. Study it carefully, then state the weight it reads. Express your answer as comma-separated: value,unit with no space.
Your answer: 72,lb
